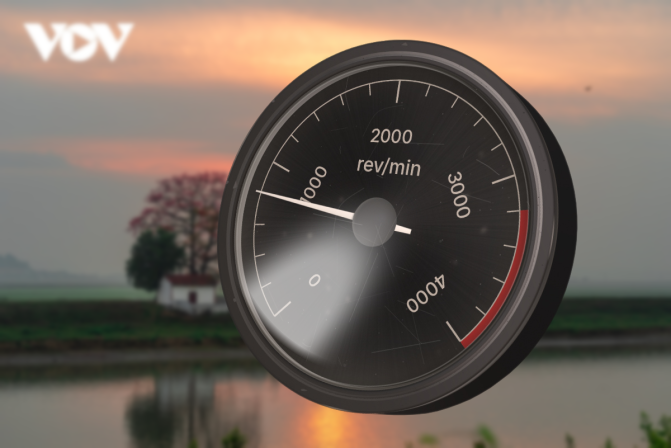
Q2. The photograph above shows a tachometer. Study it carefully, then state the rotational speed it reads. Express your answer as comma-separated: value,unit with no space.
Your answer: 800,rpm
